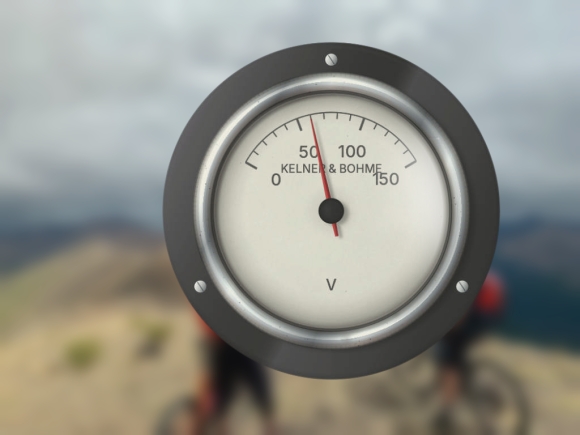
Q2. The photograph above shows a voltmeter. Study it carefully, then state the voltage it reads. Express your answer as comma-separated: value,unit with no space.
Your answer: 60,V
